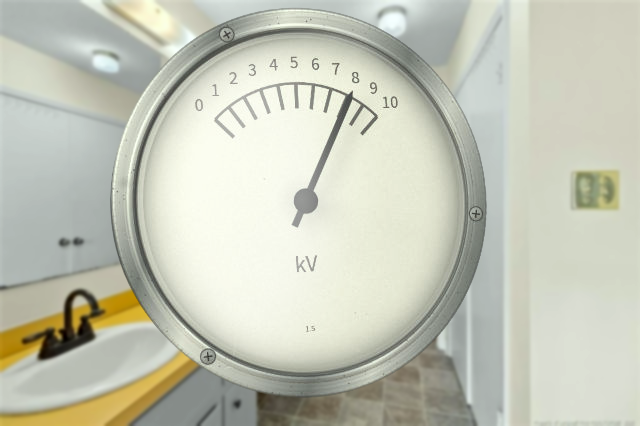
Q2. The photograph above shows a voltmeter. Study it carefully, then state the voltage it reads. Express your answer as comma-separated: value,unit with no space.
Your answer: 8,kV
